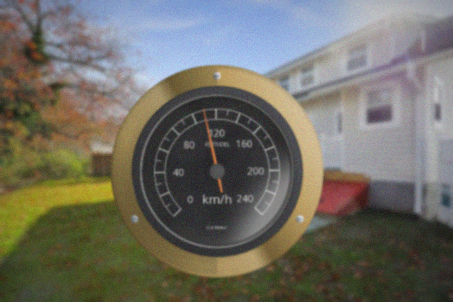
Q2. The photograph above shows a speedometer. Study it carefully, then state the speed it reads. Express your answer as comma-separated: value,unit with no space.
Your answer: 110,km/h
